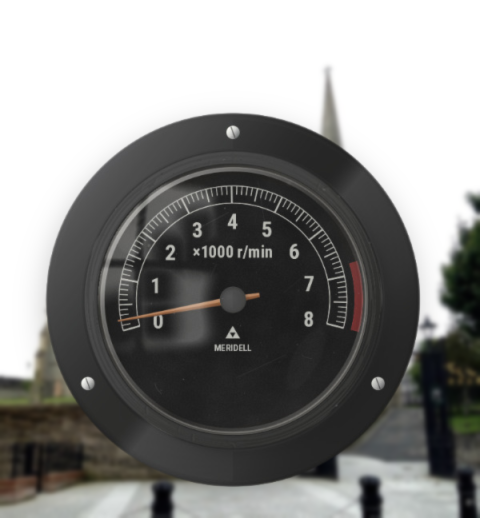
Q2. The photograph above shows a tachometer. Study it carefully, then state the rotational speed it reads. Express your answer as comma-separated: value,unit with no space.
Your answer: 200,rpm
